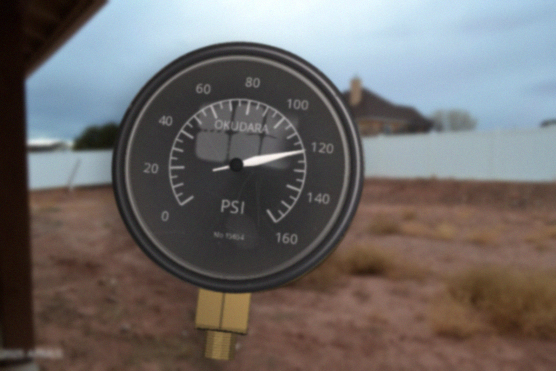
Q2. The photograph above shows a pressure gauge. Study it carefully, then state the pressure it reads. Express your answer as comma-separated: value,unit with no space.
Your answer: 120,psi
